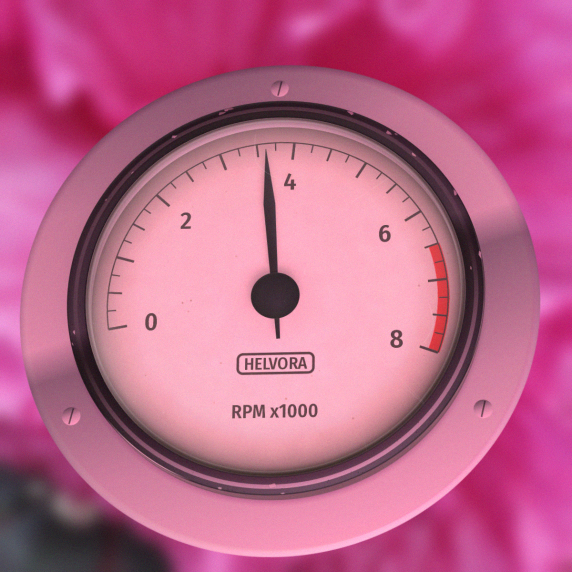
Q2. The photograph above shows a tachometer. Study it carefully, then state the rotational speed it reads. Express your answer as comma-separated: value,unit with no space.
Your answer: 3625,rpm
